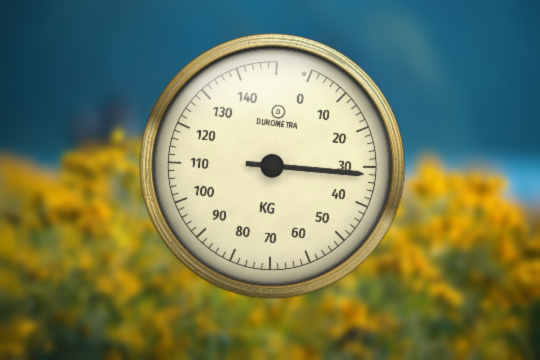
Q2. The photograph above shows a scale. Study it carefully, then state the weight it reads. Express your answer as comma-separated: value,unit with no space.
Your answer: 32,kg
